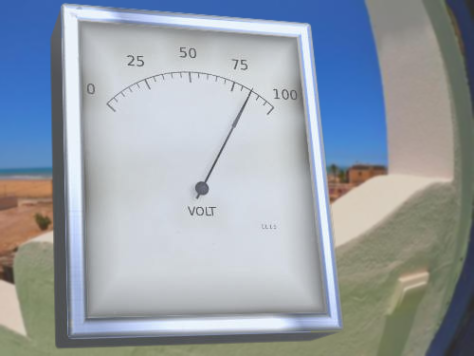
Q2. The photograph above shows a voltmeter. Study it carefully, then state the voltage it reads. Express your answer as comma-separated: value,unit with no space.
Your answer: 85,V
